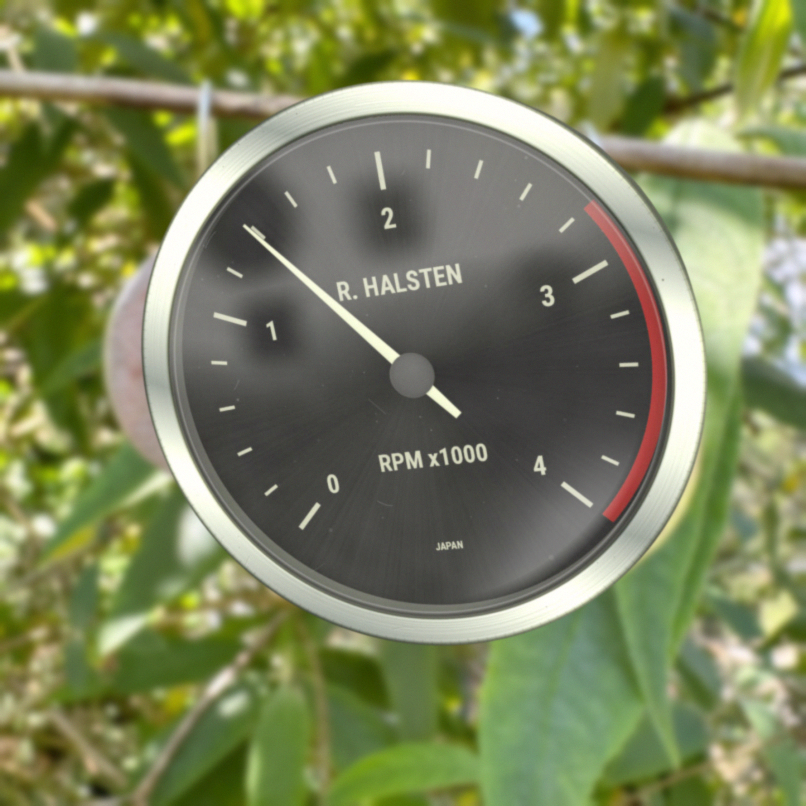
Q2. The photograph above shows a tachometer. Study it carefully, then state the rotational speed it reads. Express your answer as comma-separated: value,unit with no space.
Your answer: 1400,rpm
